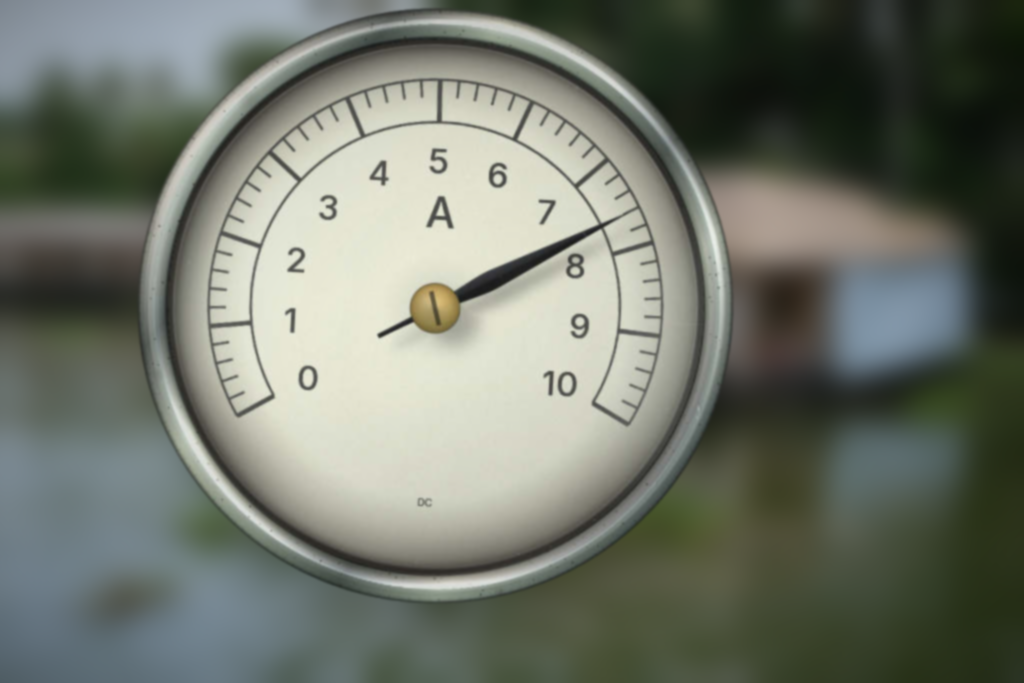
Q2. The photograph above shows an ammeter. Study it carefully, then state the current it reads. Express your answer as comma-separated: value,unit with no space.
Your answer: 7.6,A
